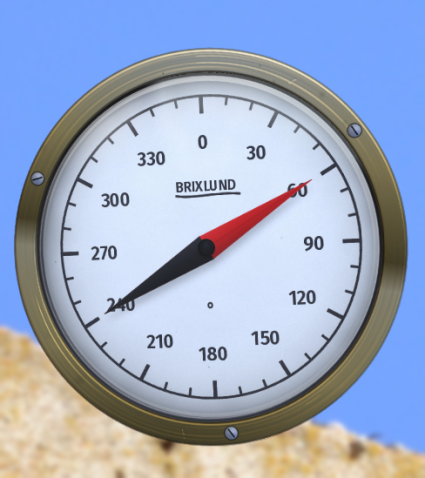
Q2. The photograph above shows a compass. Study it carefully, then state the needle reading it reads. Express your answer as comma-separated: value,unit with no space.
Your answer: 60,°
